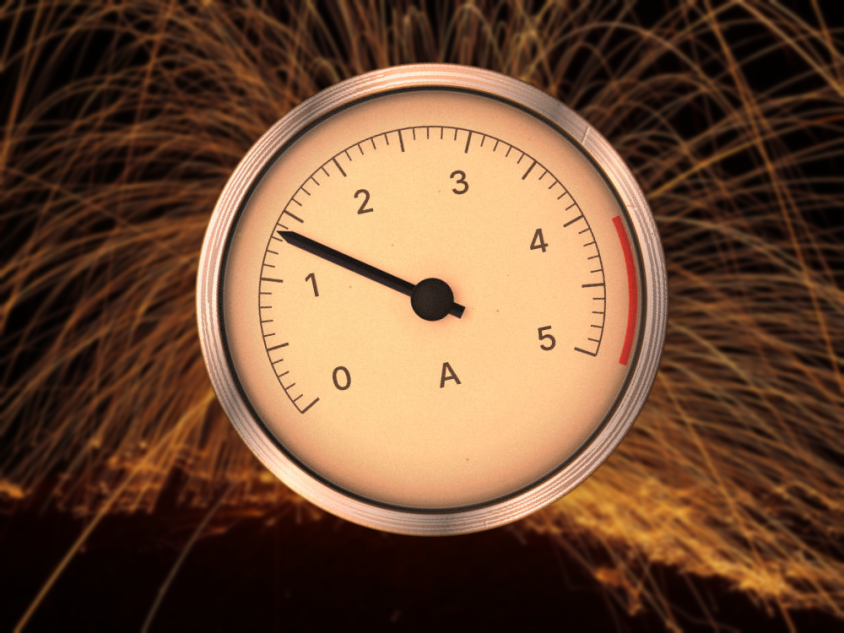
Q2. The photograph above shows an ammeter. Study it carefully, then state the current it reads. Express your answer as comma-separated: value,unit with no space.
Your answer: 1.35,A
